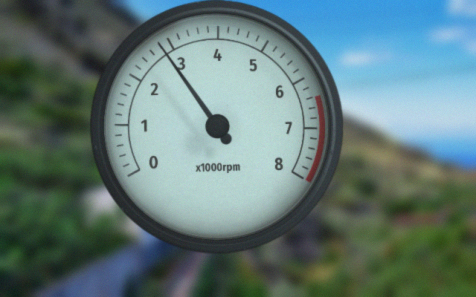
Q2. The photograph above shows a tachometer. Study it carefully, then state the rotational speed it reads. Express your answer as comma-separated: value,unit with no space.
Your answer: 2800,rpm
